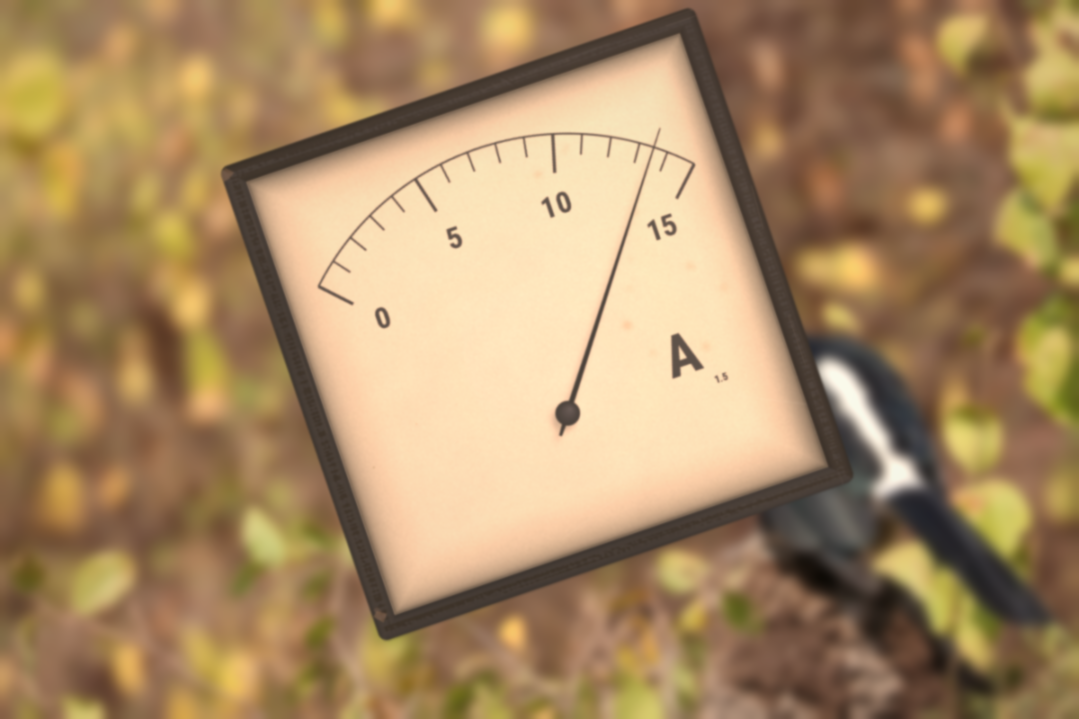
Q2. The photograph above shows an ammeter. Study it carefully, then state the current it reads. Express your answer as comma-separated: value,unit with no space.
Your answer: 13.5,A
